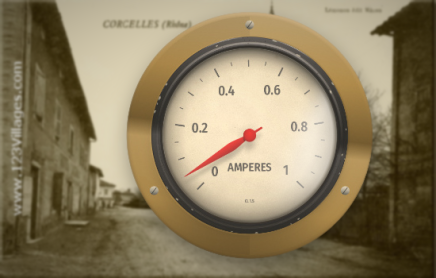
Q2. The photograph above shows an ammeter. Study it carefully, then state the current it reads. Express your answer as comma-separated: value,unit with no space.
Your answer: 0.05,A
